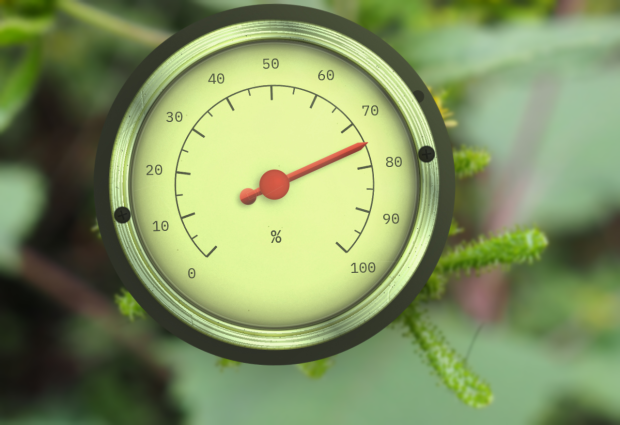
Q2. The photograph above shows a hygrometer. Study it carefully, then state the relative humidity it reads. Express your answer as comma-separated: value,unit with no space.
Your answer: 75,%
